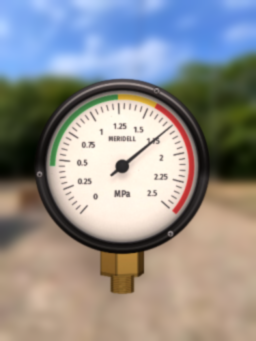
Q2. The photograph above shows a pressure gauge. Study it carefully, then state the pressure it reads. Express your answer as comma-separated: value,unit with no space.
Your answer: 1.75,MPa
